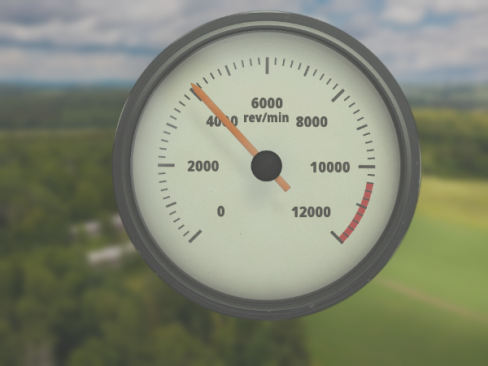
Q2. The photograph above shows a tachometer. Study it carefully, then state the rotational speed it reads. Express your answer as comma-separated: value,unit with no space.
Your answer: 4100,rpm
